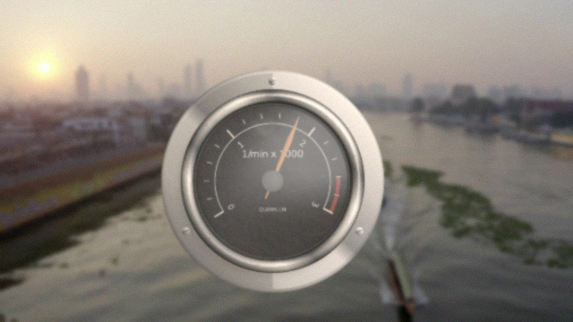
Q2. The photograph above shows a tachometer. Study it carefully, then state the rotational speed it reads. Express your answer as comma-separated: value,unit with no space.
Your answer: 1800,rpm
